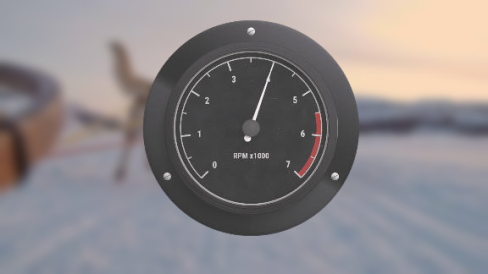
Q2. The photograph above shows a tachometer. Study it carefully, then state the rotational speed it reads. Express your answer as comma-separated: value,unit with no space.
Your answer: 4000,rpm
